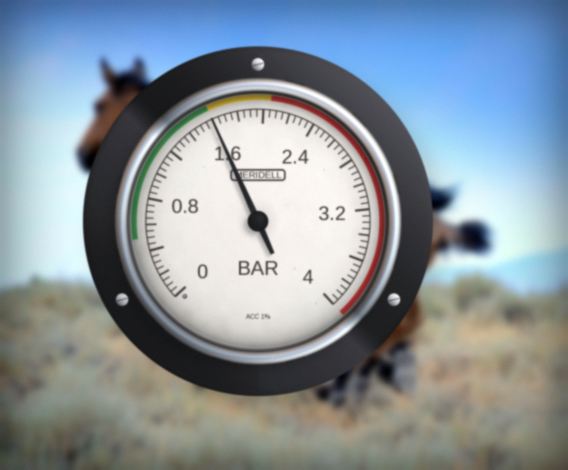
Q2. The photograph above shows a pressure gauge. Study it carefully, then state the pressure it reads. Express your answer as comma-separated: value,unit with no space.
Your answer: 1.6,bar
